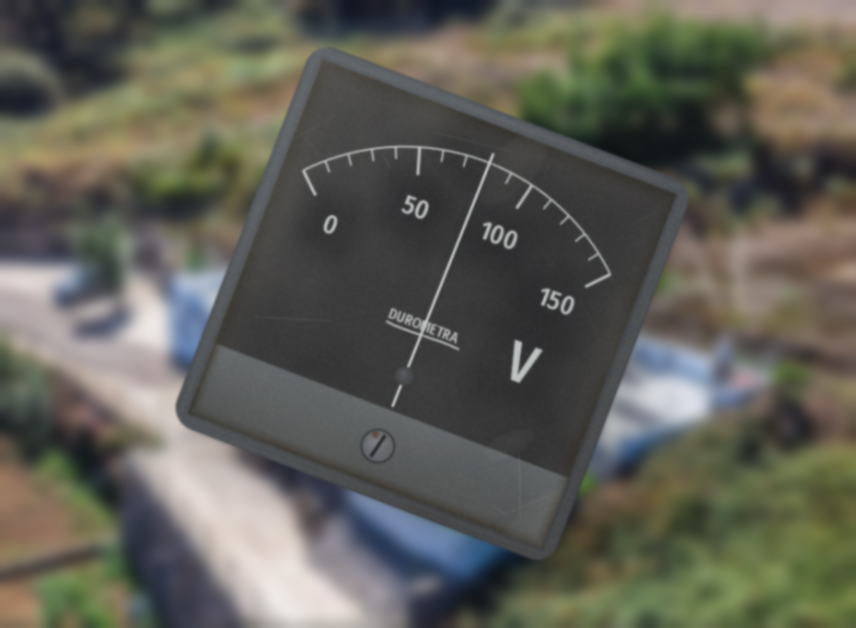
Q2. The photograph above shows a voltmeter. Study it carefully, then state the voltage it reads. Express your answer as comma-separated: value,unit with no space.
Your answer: 80,V
